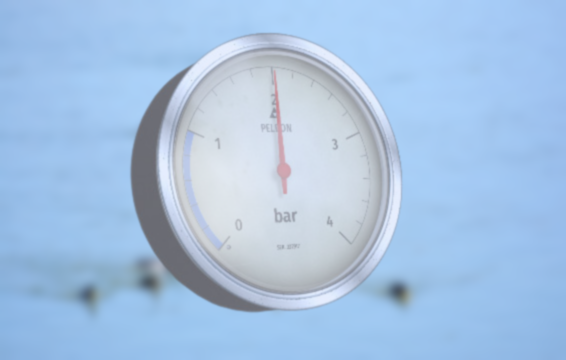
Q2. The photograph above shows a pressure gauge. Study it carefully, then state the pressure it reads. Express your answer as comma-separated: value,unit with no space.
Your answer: 2,bar
